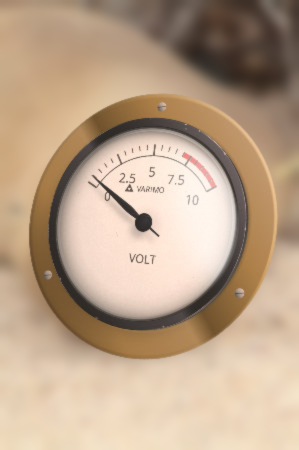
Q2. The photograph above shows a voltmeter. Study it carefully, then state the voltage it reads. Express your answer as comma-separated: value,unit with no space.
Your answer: 0.5,V
